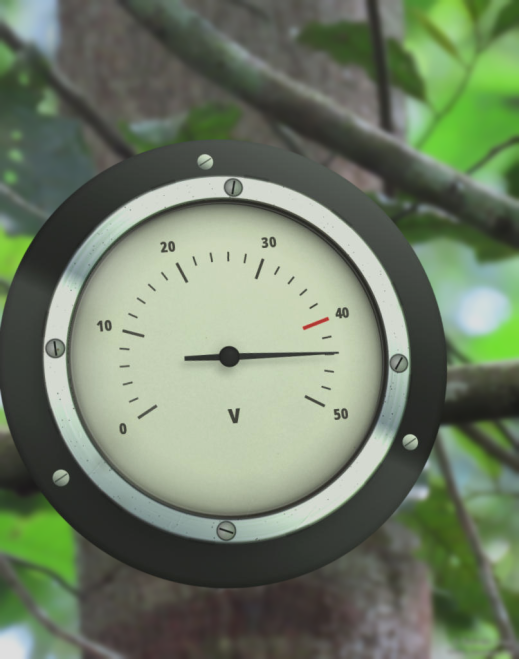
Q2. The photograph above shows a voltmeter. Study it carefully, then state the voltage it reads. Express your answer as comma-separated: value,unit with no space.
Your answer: 44,V
